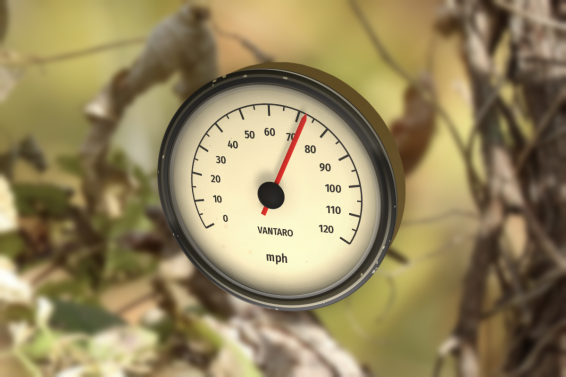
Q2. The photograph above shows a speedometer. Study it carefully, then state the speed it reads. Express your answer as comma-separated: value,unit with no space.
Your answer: 72.5,mph
